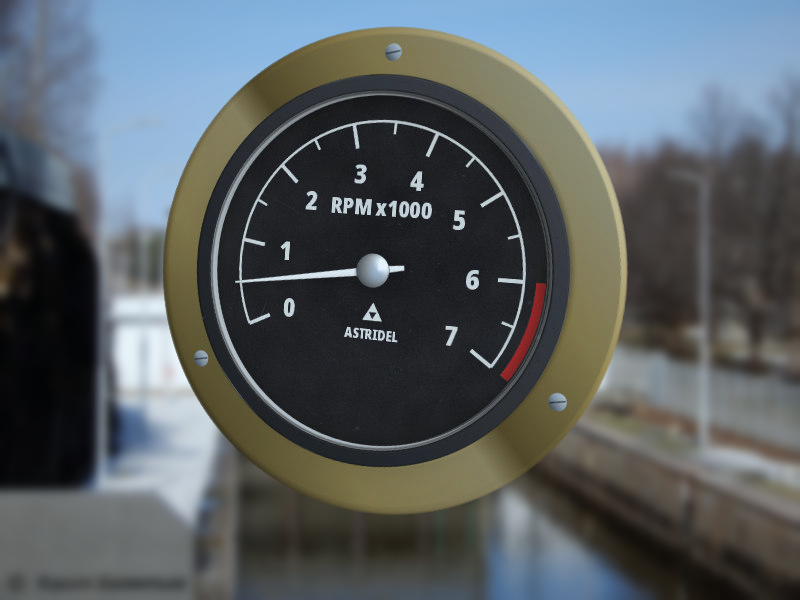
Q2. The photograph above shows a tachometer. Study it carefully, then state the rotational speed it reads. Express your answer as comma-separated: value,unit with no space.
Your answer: 500,rpm
